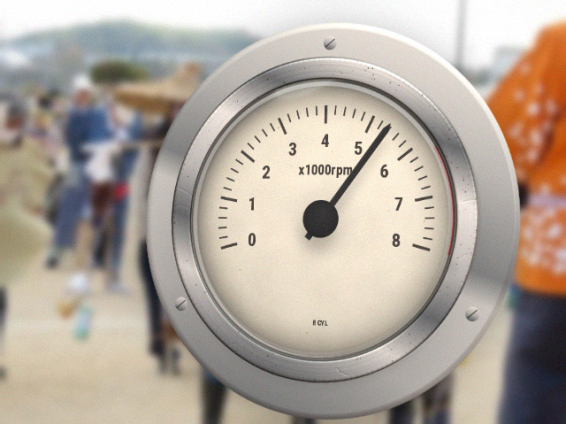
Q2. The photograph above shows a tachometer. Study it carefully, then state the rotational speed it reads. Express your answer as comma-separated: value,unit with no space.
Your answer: 5400,rpm
